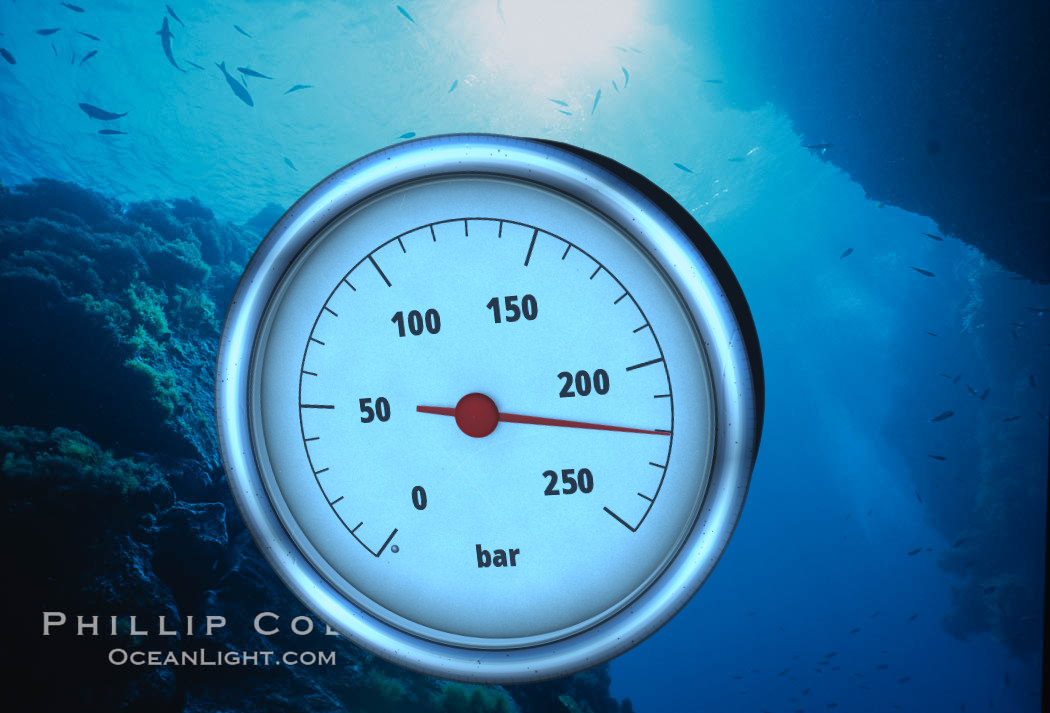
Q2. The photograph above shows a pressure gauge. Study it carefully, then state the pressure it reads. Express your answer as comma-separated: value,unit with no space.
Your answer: 220,bar
